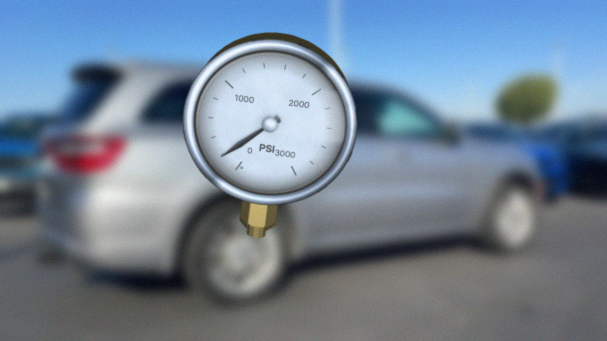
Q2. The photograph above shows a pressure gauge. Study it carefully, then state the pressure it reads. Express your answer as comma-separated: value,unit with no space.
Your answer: 200,psi
